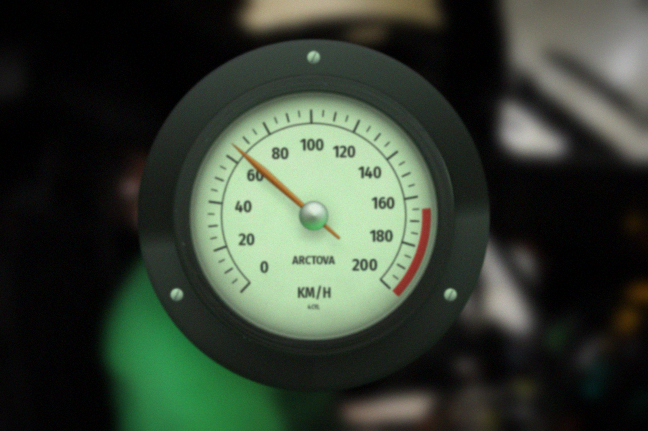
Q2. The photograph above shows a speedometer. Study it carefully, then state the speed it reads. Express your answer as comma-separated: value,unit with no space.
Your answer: 65,km/h
